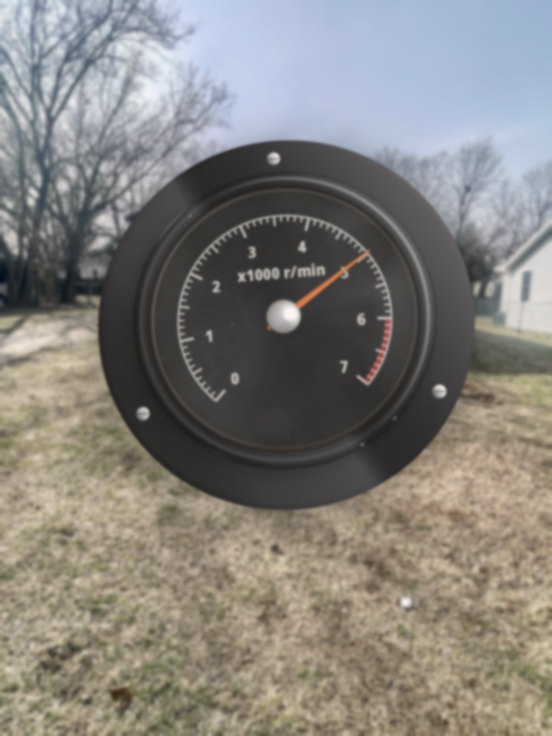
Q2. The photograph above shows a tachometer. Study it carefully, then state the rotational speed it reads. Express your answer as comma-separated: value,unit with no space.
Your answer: 5000,rpm
